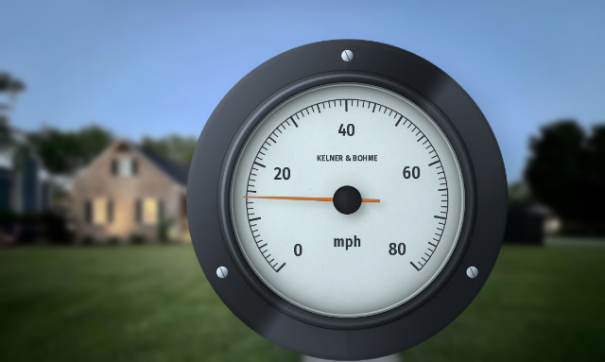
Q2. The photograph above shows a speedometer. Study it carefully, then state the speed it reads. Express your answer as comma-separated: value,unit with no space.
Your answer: 14,mph
